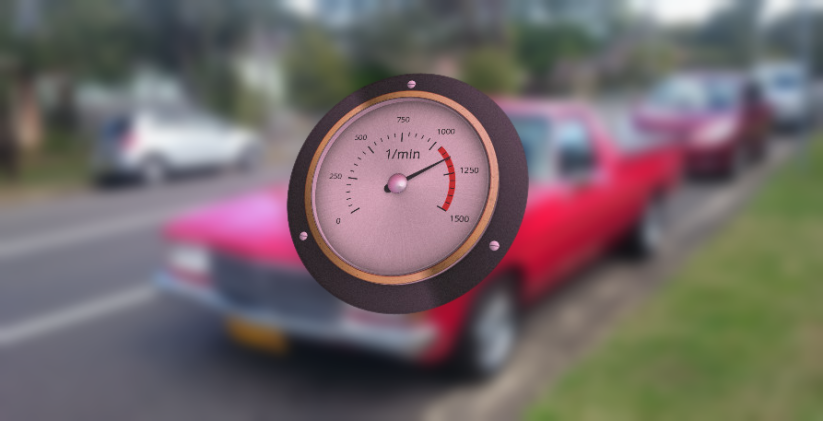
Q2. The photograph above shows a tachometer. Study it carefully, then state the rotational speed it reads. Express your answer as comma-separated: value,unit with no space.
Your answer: 1150,rpm
